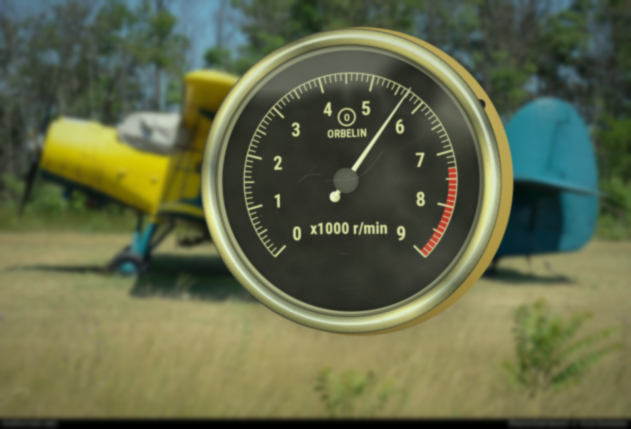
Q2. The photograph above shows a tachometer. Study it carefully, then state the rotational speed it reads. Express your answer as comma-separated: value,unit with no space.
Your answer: 5700,rpm
